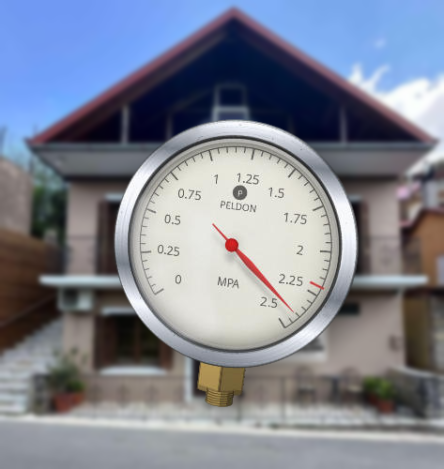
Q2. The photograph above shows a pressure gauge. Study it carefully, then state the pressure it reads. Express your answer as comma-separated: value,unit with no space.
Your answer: 2.4,MPa
